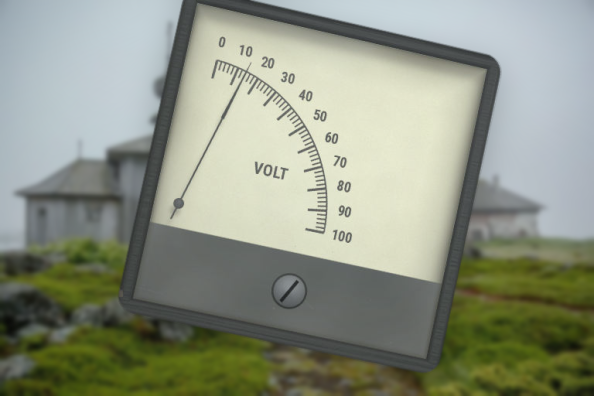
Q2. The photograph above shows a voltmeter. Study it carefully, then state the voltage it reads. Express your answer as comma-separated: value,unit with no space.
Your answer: 14,V
